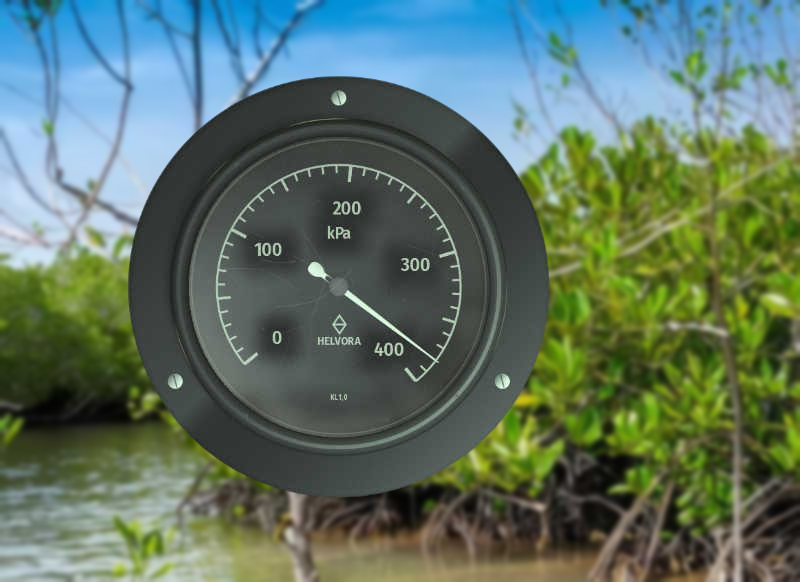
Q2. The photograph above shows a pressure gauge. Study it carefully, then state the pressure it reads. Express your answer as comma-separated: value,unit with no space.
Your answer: 380,kPa
